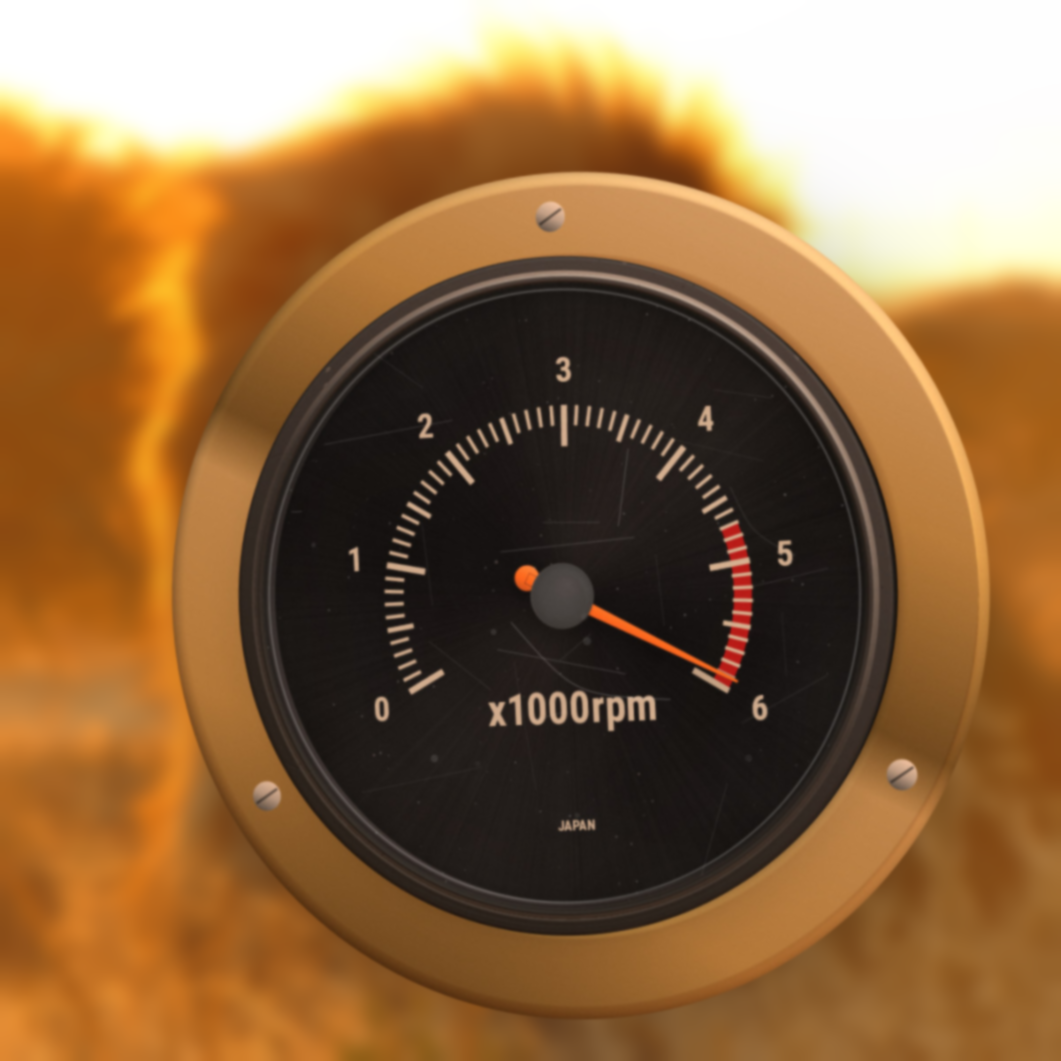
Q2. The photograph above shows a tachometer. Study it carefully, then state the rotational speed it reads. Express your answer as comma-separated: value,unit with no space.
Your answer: 5900,rpm
